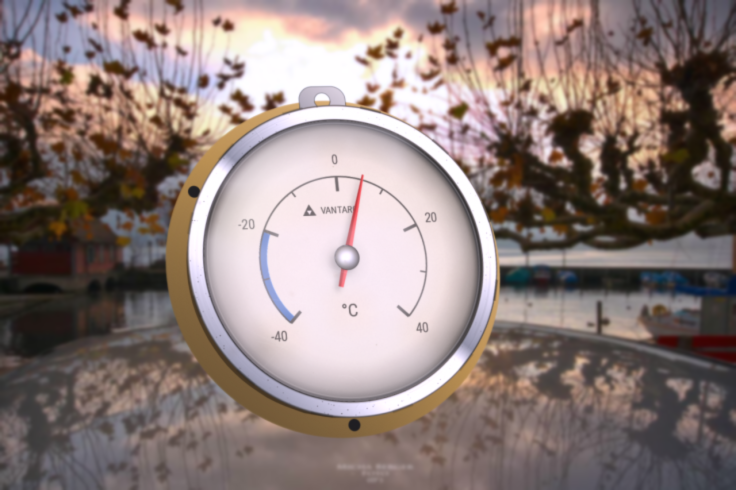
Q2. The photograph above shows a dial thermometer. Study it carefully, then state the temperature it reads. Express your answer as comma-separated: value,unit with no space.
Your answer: 5,°C
